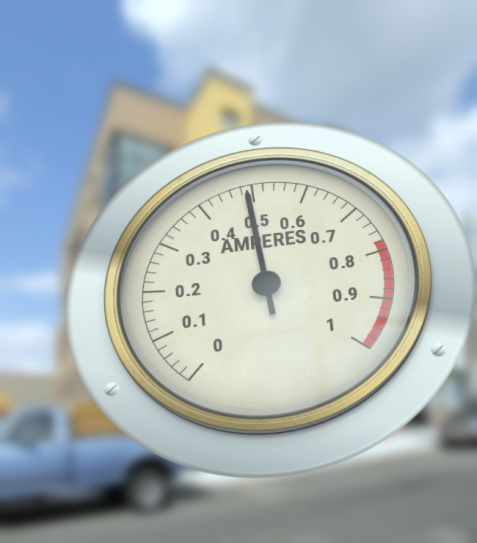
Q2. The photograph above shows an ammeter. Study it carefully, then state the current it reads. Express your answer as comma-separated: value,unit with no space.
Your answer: 0.49,A
